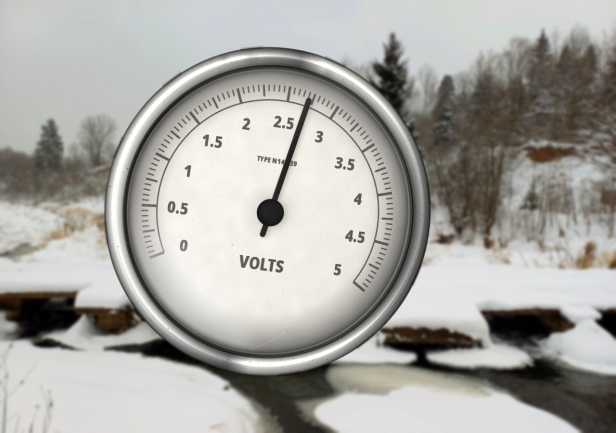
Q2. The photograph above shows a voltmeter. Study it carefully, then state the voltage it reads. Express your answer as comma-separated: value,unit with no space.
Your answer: 2.7,V
